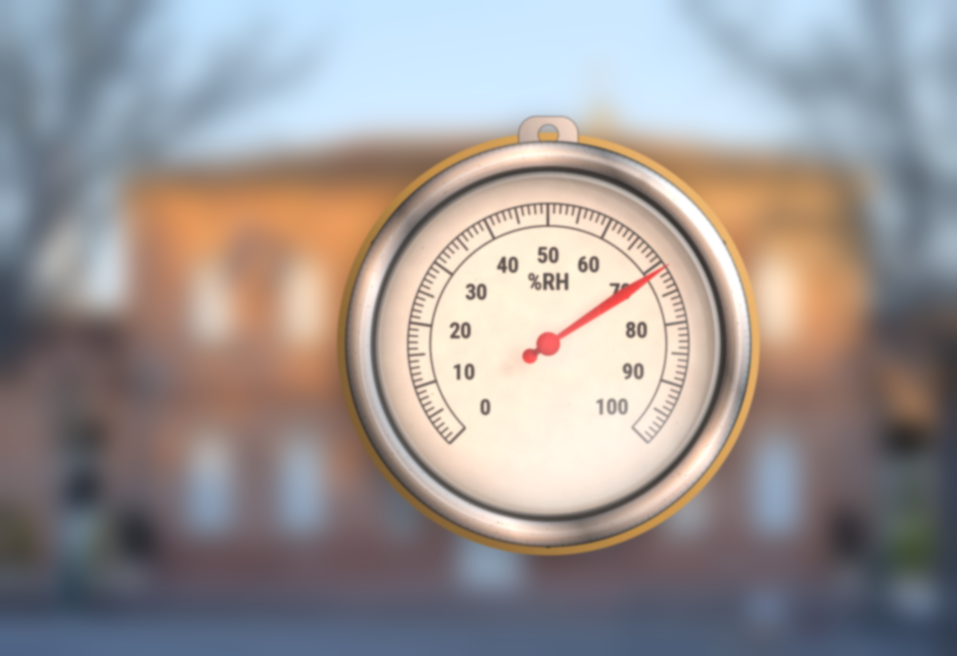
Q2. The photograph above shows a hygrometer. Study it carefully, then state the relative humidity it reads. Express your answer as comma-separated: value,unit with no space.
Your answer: 71,%
